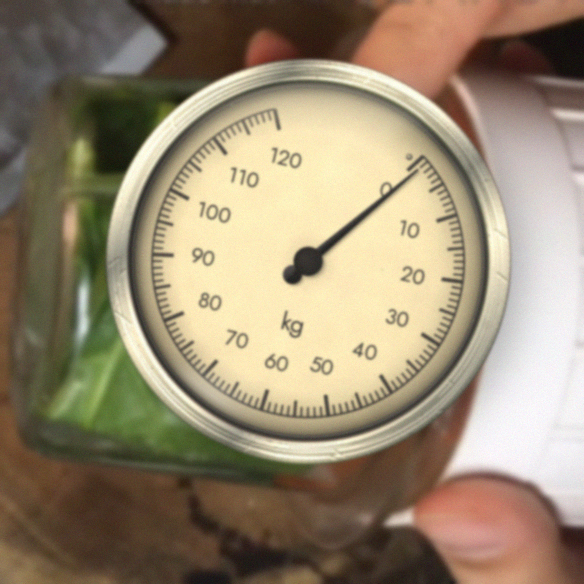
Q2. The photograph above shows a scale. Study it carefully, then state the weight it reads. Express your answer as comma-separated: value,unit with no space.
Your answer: 1,kg
